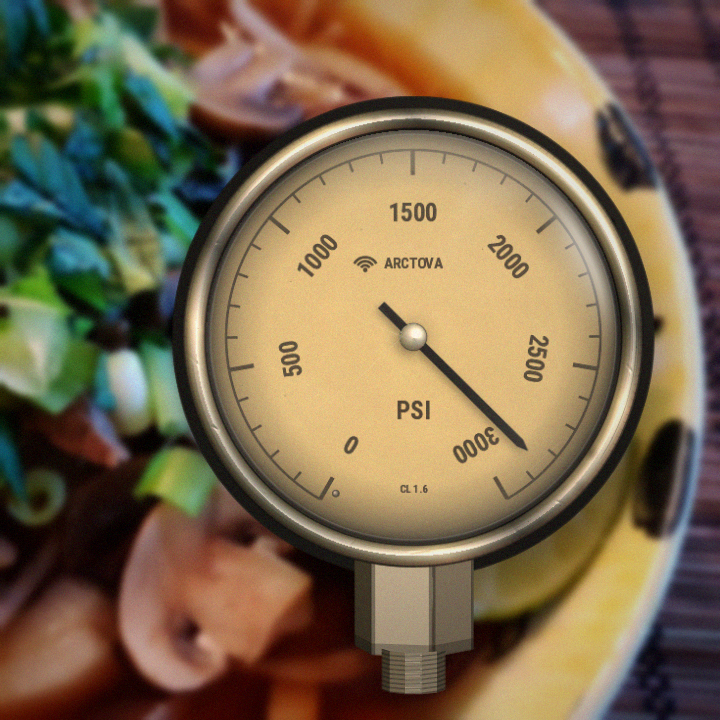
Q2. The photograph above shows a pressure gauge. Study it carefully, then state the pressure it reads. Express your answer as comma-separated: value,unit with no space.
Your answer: 2850,psi
